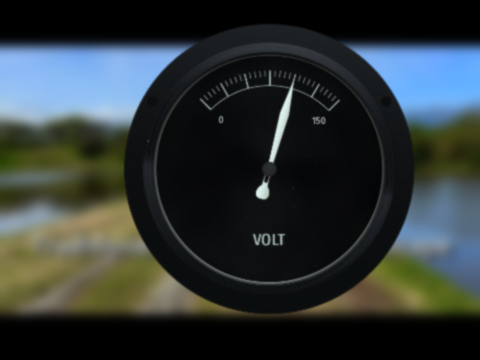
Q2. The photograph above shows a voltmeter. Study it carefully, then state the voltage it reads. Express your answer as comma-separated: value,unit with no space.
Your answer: 100,V
